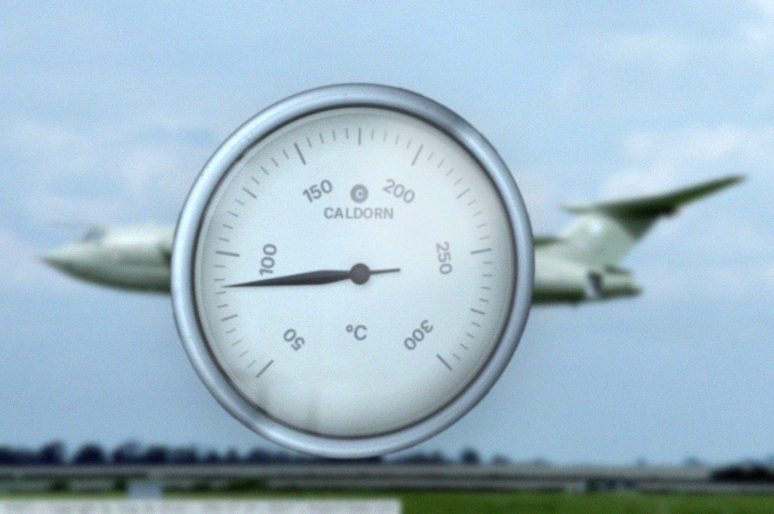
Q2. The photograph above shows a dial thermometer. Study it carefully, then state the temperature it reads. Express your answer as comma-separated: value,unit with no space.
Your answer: 87.5,°C
